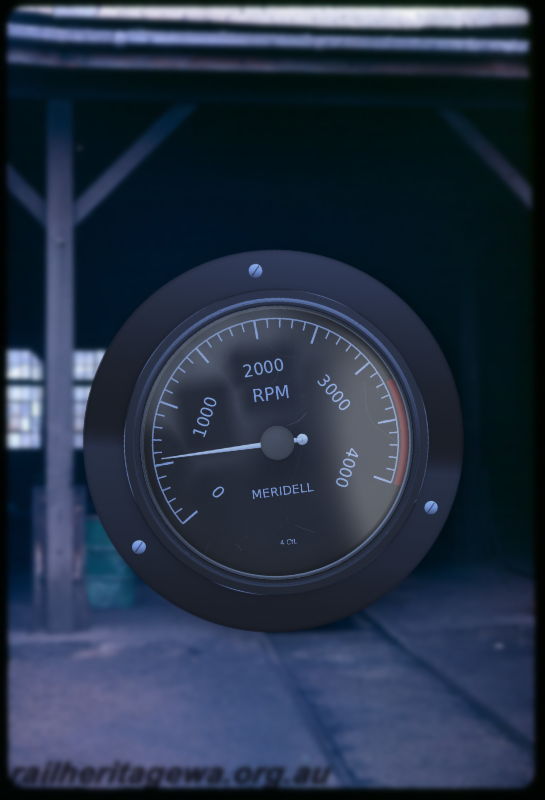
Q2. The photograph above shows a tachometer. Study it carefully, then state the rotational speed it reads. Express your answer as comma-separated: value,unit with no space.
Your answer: 550,rpm
